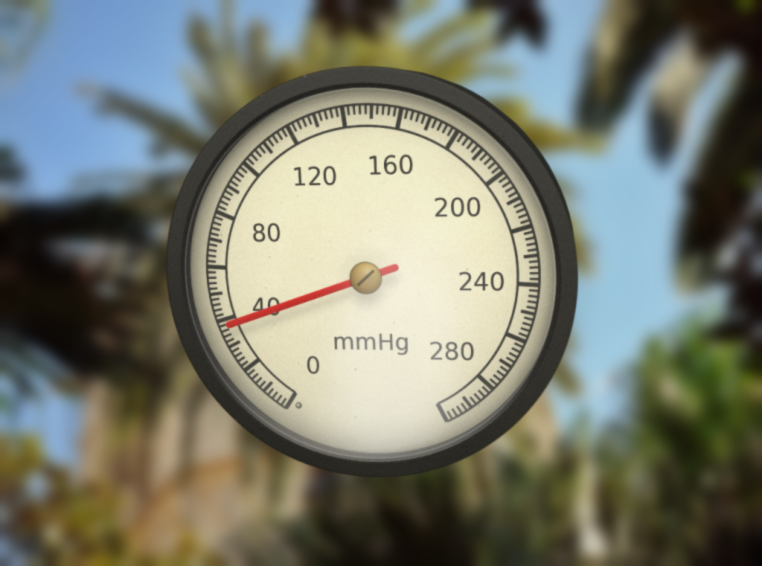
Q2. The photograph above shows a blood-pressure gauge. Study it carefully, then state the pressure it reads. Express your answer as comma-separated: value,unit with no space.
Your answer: 38,mmHg
